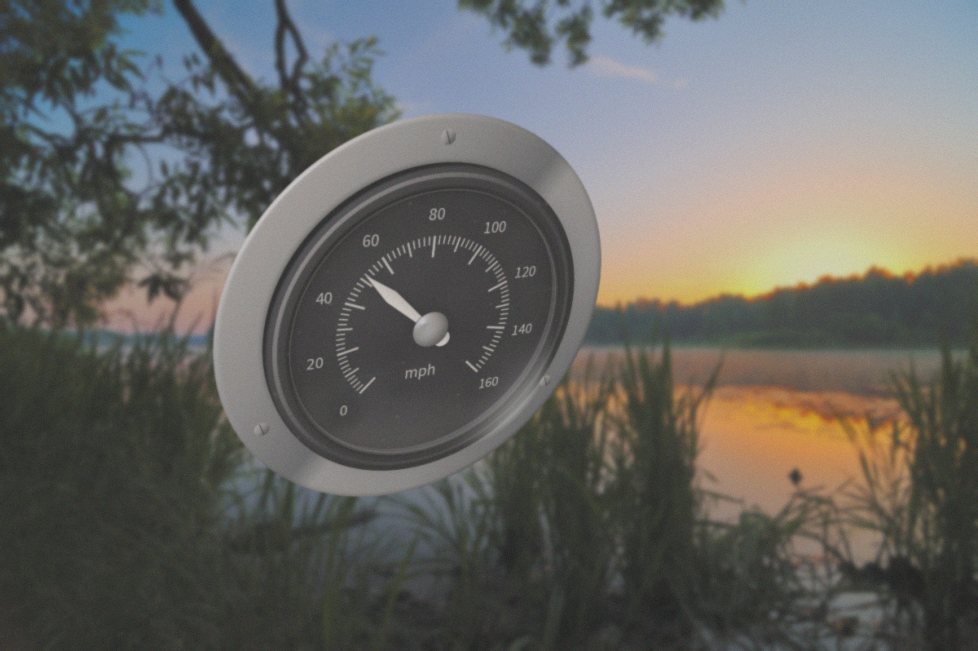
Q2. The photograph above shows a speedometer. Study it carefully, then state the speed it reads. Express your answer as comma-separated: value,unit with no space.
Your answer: 52,mph
